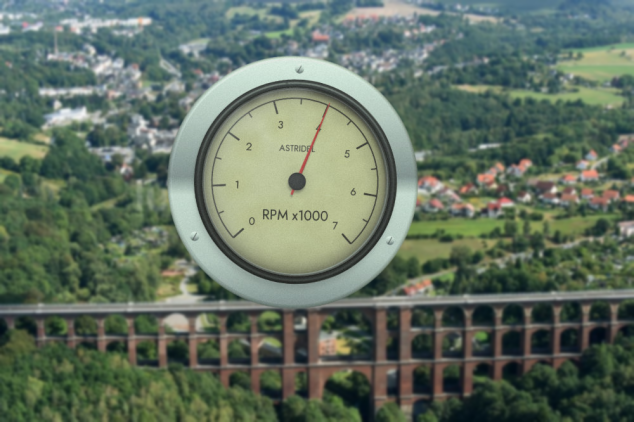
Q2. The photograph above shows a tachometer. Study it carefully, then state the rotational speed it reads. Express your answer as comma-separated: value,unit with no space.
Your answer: 4000,rpm
